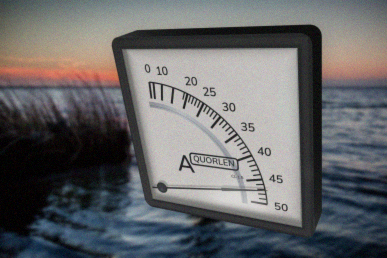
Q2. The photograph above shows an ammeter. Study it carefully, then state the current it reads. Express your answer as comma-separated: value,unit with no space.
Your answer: 47,A
